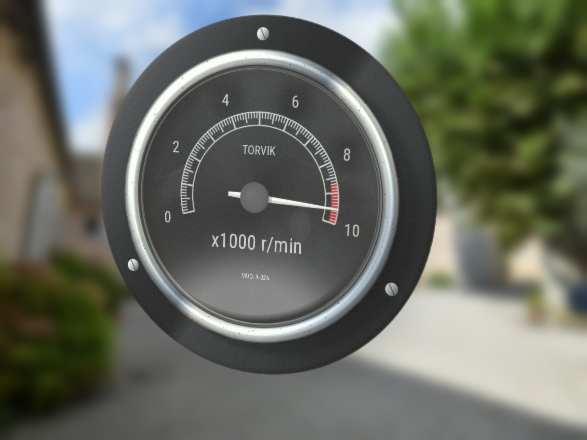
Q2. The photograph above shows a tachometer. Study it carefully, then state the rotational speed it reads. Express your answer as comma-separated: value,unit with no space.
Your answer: 9500,rpm
